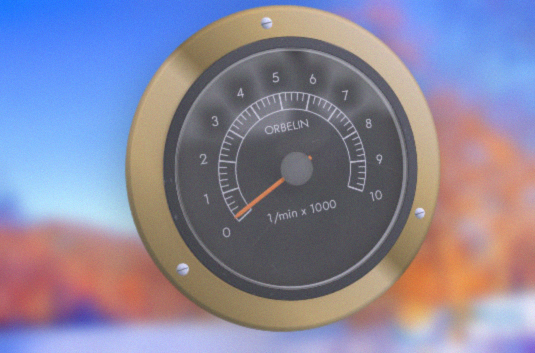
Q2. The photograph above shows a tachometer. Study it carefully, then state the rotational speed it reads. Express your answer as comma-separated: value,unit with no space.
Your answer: 200,rpm
